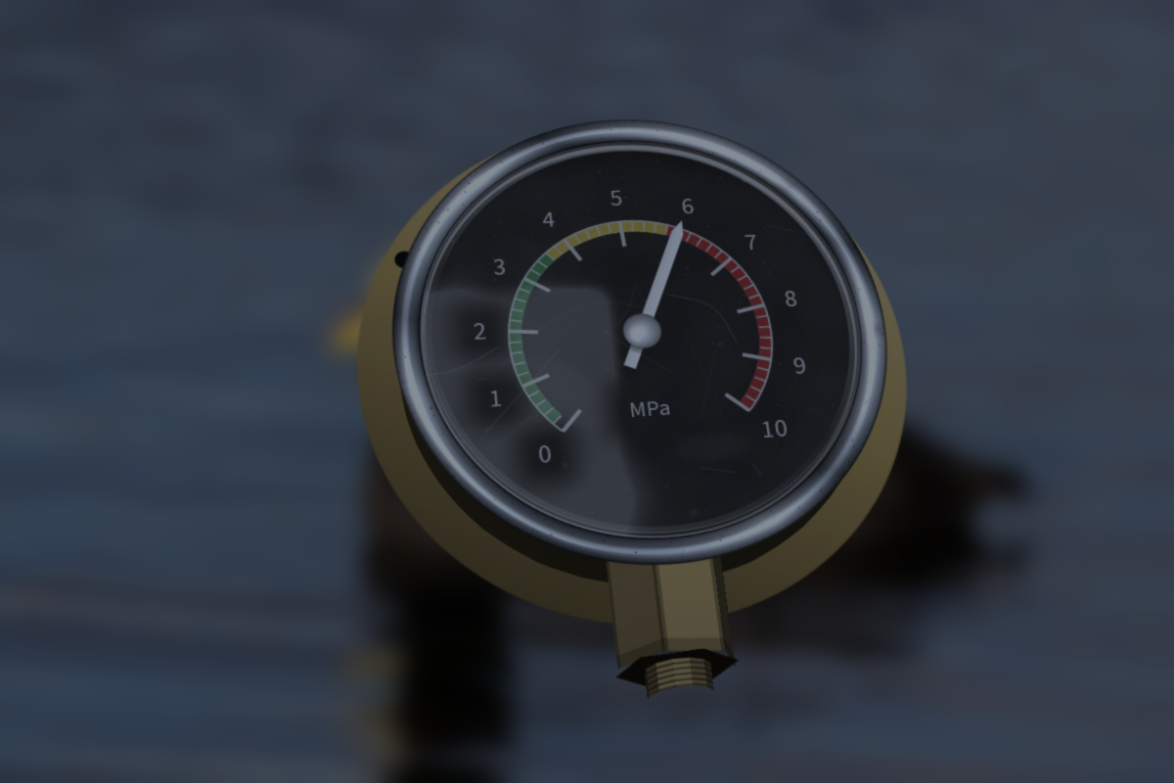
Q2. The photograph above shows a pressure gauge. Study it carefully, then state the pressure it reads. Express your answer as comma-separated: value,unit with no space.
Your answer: 6,MPa
